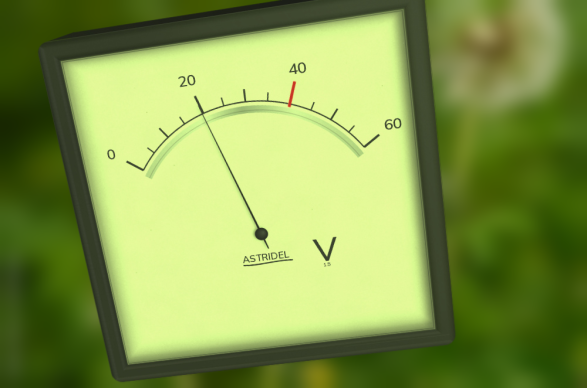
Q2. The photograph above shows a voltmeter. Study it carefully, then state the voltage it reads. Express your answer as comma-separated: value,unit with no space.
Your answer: 20,V
